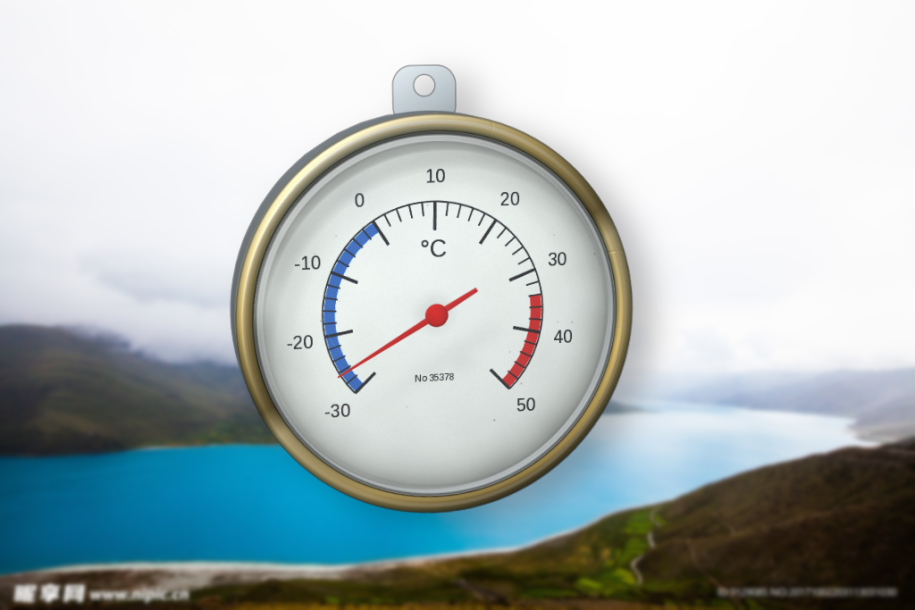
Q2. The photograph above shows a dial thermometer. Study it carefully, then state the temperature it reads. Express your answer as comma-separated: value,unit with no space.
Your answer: -26,°C
